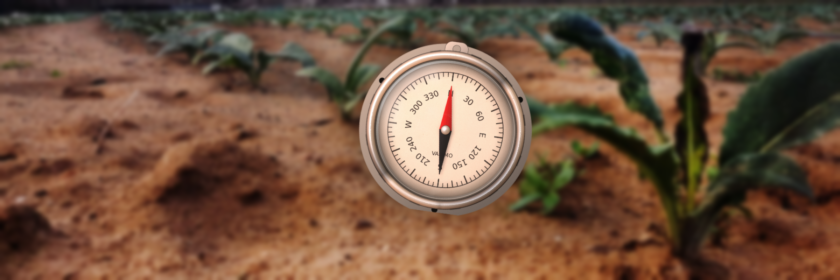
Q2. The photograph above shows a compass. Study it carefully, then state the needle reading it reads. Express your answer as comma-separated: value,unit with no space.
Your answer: 0,°
